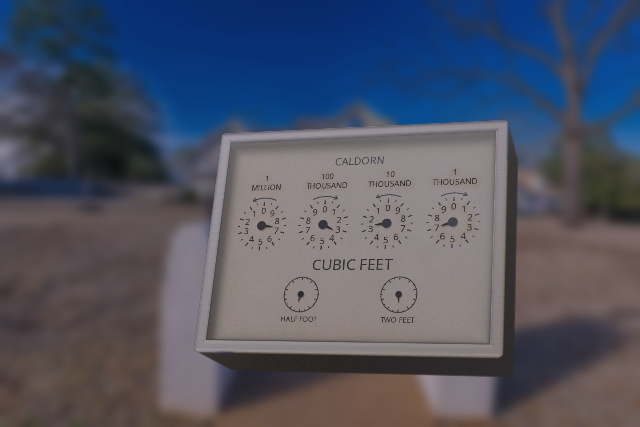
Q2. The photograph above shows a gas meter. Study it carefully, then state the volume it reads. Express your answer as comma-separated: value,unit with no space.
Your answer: 732700,ft³
